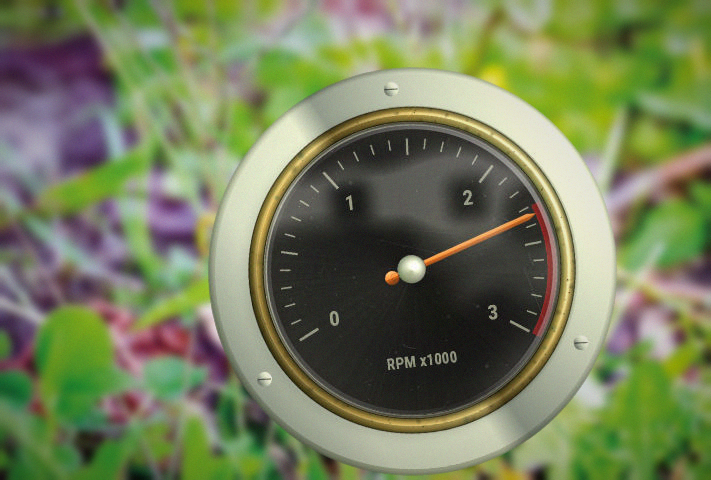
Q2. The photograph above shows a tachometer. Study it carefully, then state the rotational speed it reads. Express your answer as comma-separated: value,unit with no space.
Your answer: 2350,rpm
